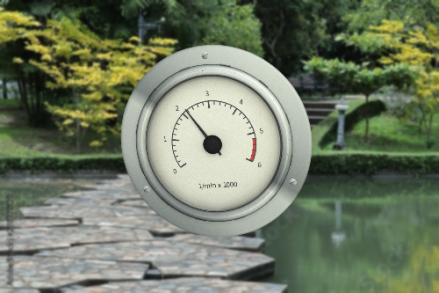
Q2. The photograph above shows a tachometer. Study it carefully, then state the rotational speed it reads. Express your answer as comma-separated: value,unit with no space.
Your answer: 2200,rpm
